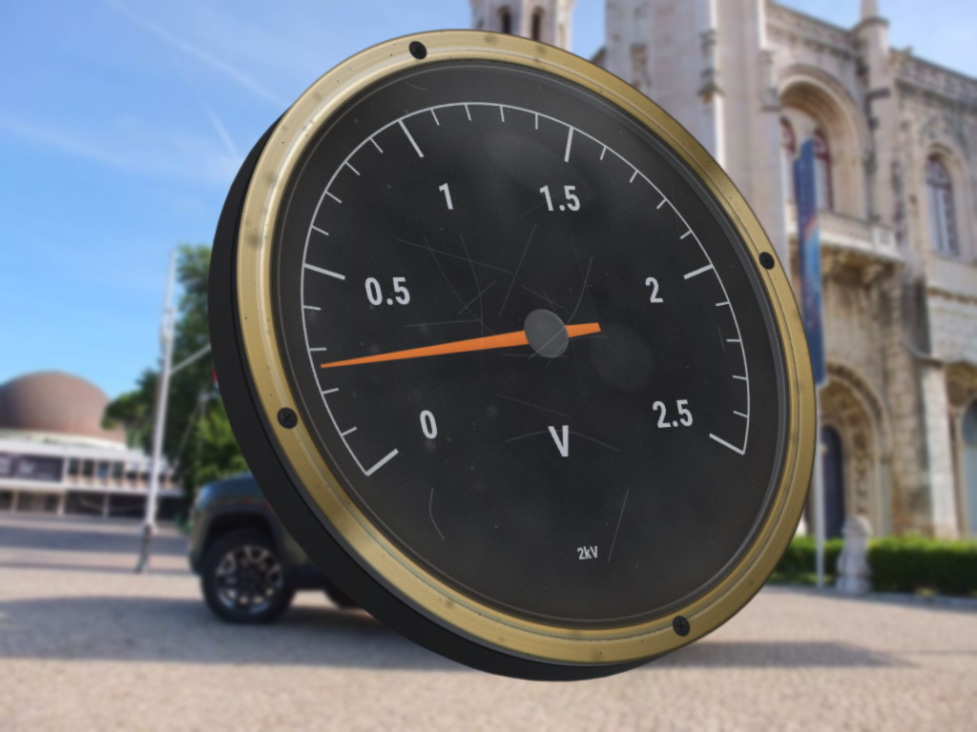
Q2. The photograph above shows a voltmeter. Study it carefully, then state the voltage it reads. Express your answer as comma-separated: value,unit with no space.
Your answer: 0.25,V
